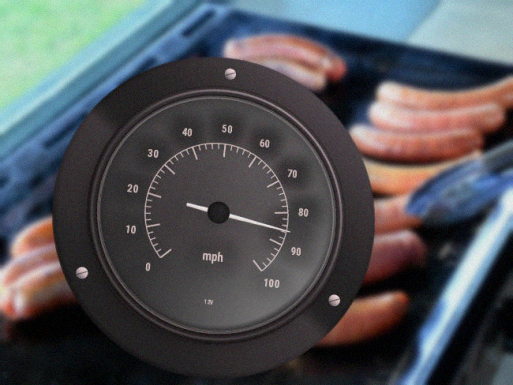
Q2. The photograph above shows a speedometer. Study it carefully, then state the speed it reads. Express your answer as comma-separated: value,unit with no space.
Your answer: 86,mph
